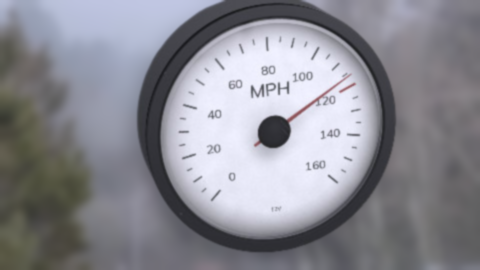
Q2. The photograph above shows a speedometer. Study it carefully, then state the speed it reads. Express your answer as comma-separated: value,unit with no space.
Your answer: 115,mph
